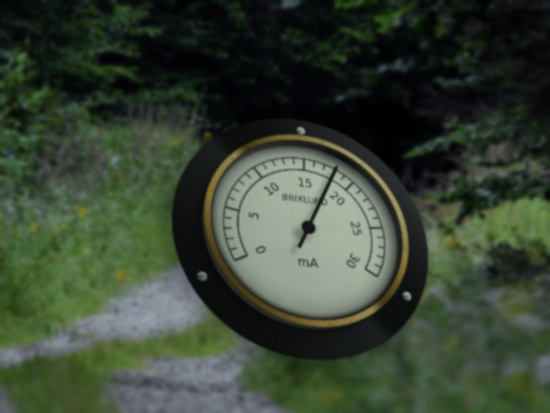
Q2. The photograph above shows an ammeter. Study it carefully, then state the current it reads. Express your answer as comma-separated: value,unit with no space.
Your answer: 18,mA
